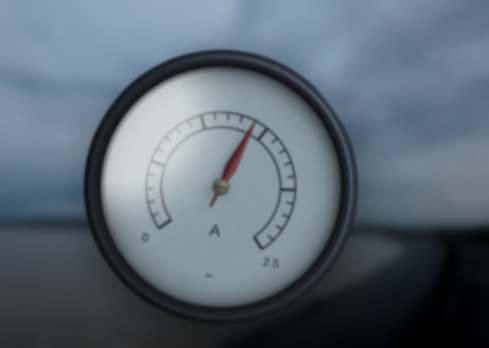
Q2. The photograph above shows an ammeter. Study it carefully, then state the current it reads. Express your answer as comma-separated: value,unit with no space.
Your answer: 1.4,A
